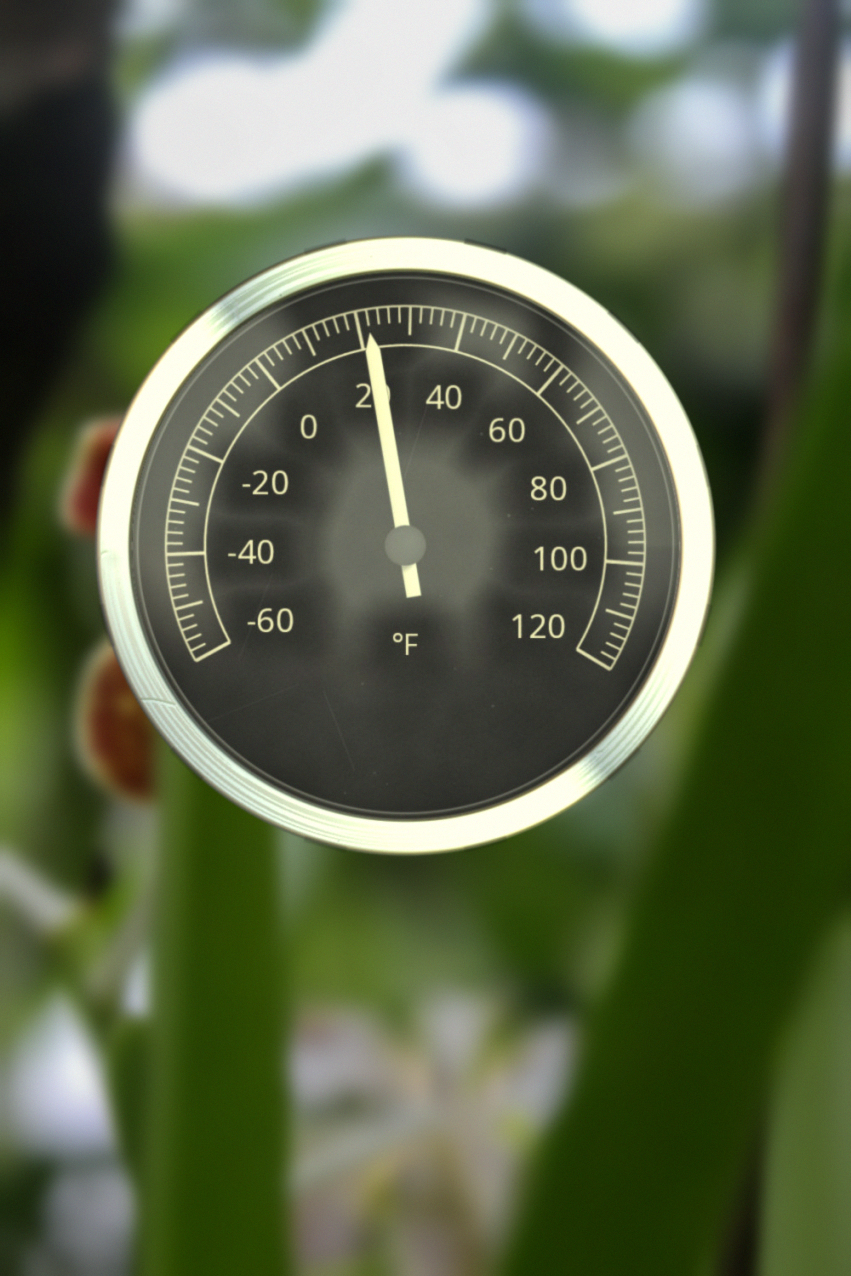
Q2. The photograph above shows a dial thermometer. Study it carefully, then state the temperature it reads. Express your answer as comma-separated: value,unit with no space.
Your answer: 22,°F
